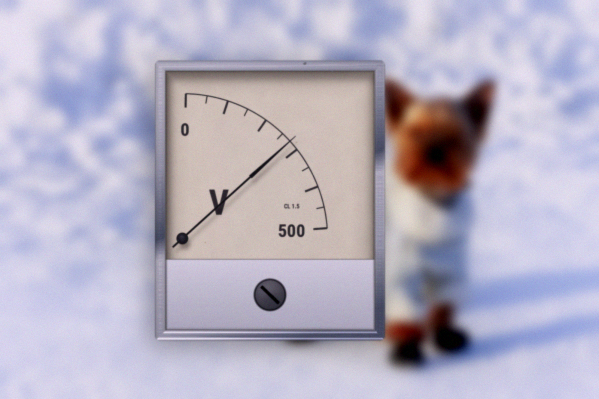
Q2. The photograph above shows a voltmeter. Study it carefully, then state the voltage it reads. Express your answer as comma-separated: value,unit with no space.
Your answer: 275,V
